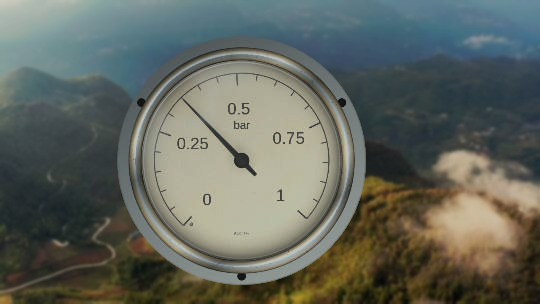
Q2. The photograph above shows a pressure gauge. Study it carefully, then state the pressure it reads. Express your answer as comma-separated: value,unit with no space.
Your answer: 0.35,bar
